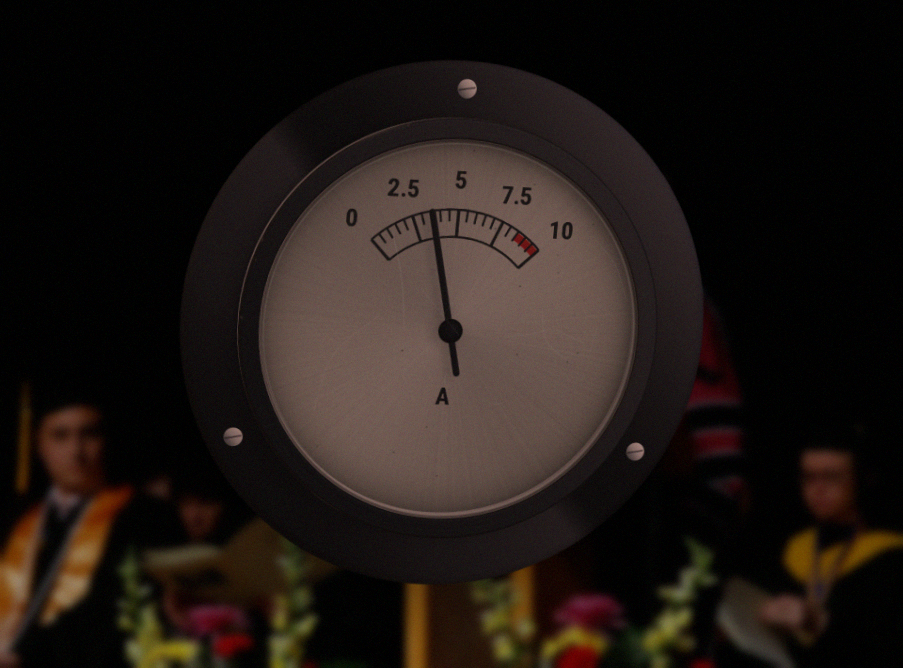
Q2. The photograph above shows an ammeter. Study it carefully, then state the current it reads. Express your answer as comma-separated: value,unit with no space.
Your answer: 3.5,A
